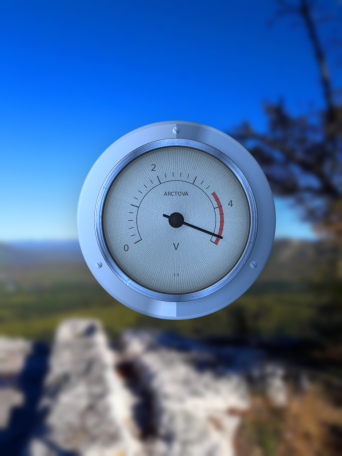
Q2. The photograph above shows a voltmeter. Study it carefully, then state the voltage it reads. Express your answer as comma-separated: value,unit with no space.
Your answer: 4.8,V
